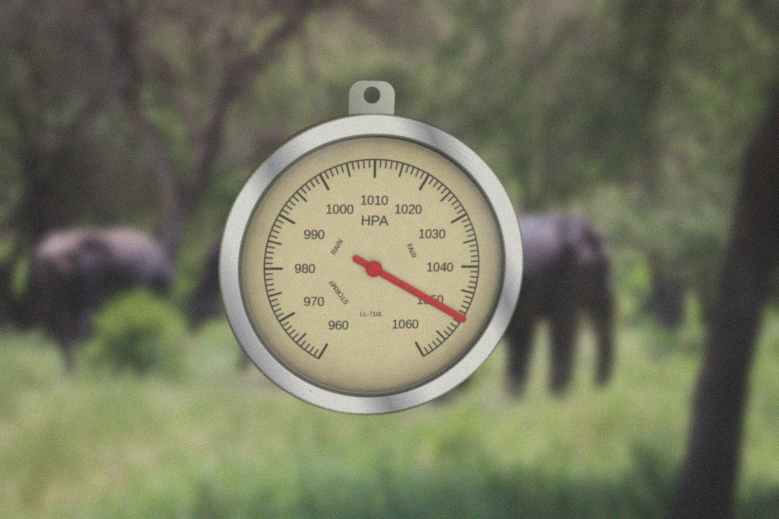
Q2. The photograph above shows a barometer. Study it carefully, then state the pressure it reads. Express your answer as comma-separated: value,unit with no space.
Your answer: 1050,hPa
